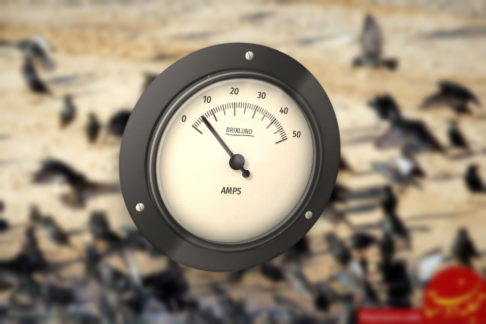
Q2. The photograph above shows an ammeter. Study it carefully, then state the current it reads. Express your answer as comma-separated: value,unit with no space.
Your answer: 5,A
